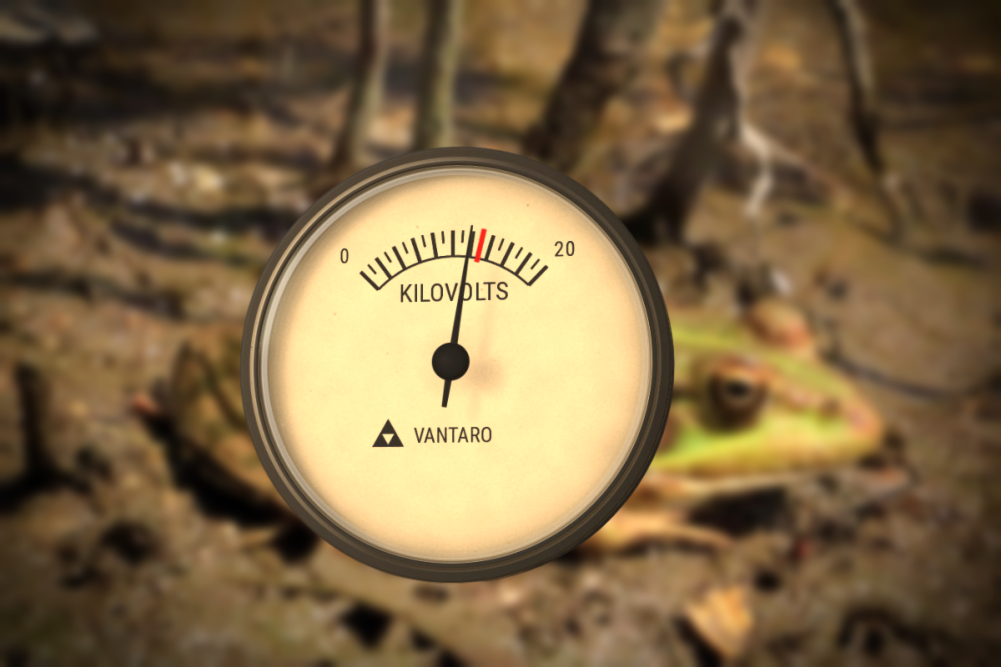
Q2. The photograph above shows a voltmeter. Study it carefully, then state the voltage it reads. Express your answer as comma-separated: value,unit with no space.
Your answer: 12,kV
